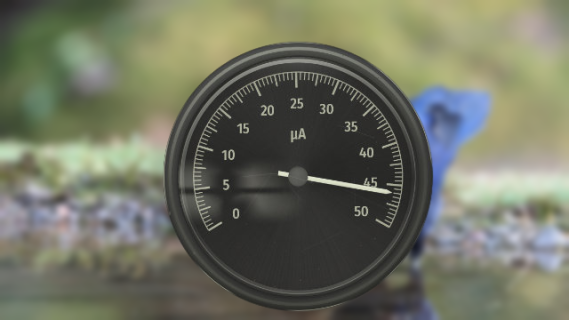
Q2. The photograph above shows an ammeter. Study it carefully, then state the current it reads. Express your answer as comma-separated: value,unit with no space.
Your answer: 46,µA
